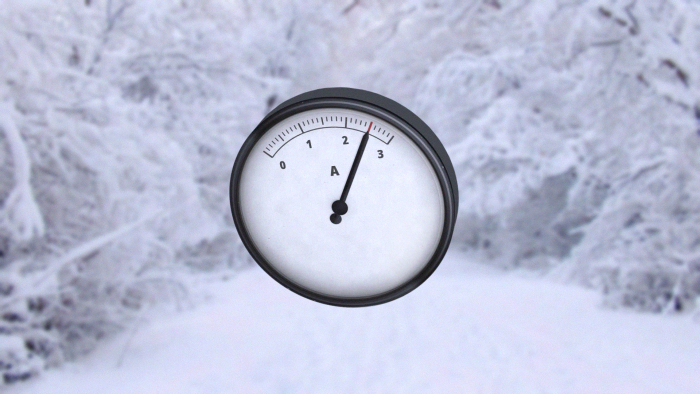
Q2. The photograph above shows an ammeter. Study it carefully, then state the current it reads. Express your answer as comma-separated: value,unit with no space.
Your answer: 2.5,A
